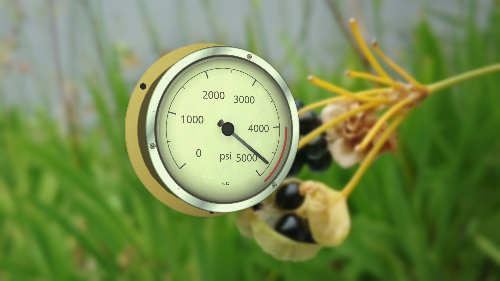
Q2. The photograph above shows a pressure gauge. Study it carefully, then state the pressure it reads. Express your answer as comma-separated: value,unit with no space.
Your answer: 4750,psi
